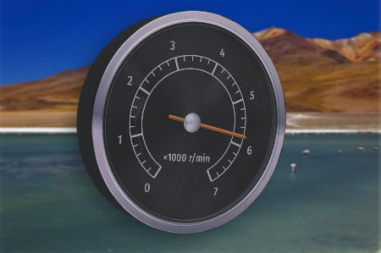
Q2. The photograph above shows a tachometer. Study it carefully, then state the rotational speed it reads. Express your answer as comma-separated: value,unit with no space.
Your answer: 5800,rpm
